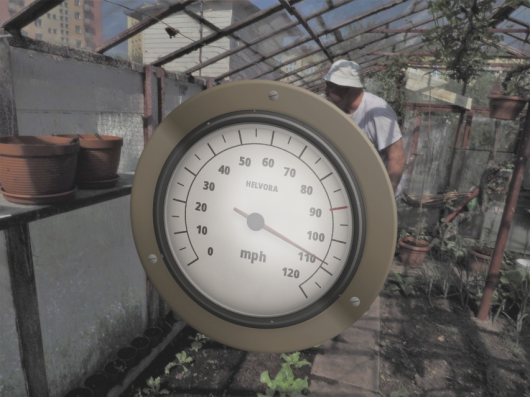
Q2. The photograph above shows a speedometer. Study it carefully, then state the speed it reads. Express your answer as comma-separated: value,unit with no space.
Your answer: 107.5,mph
